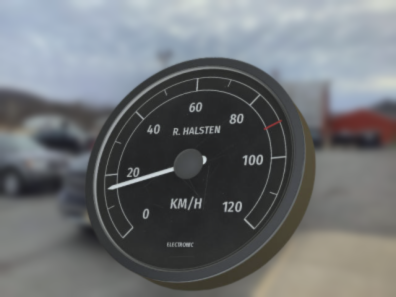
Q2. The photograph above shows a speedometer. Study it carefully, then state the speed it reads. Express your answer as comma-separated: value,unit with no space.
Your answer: 15,km/h
